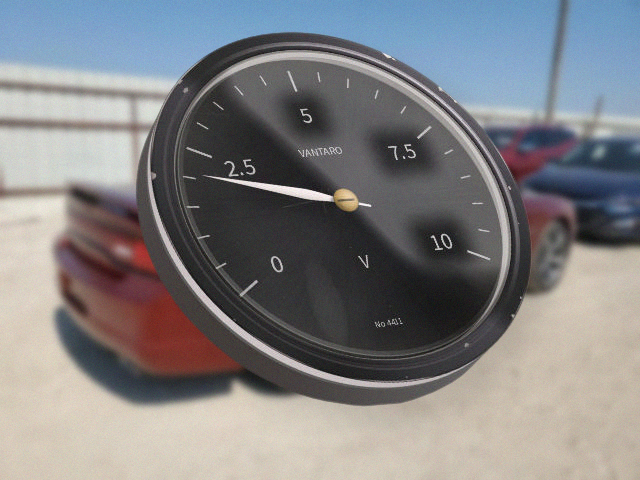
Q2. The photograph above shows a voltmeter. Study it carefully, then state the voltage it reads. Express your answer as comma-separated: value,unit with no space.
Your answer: 2,V
